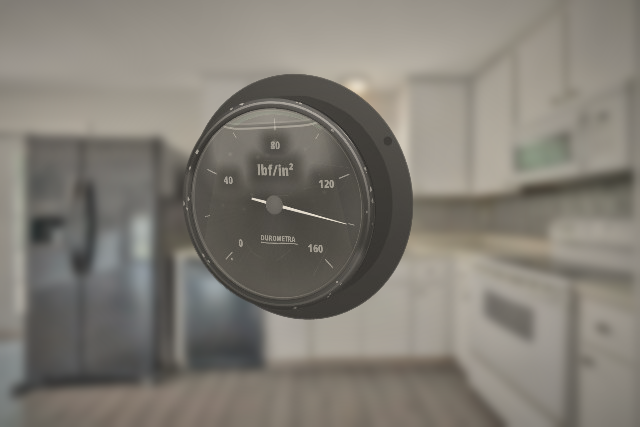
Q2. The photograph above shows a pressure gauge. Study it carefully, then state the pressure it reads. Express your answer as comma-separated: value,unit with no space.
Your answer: 140,psi
